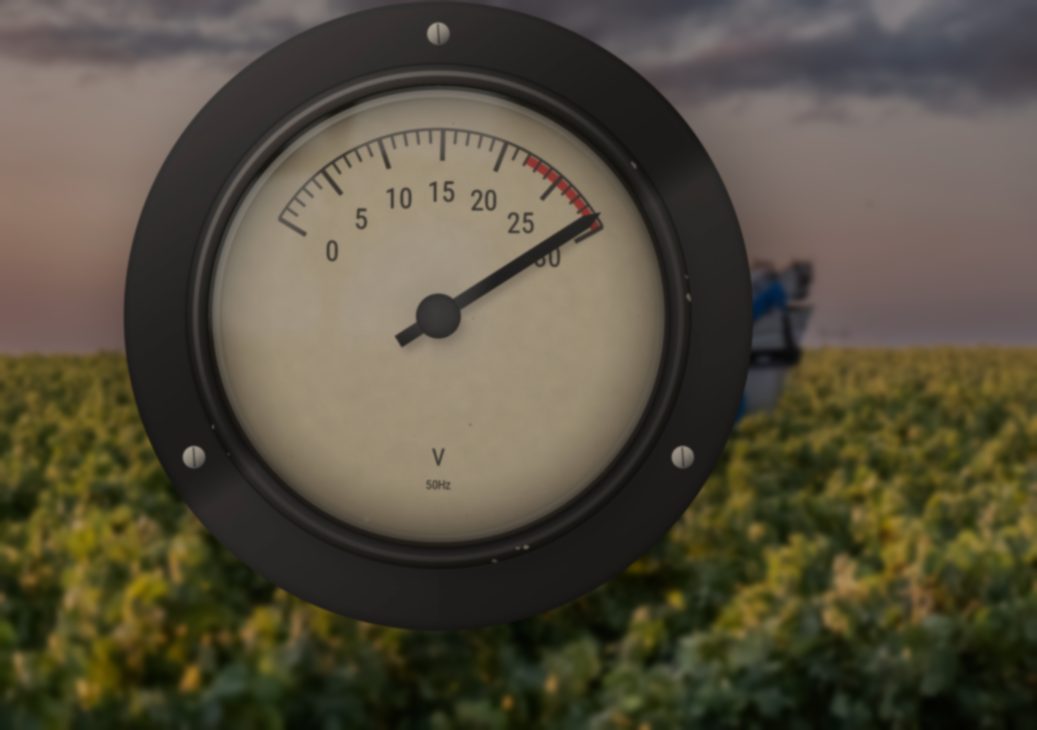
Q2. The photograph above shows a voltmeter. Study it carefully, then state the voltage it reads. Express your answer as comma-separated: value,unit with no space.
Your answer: 29,V
